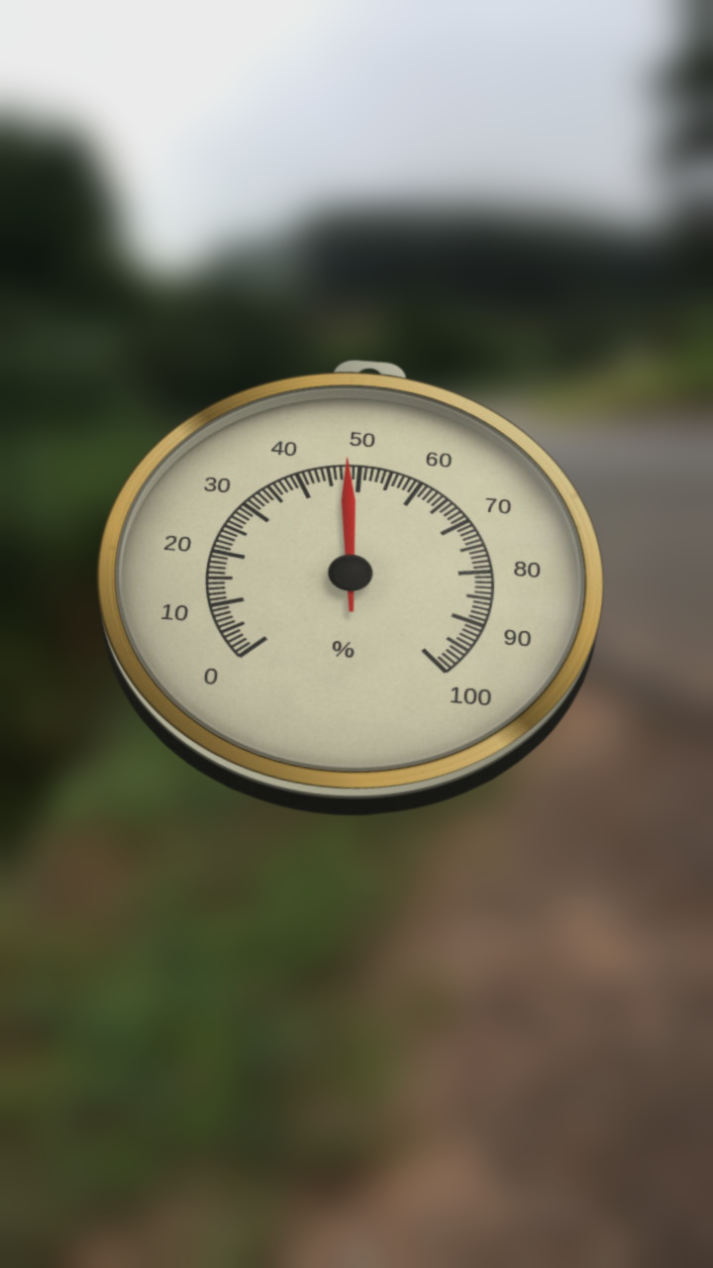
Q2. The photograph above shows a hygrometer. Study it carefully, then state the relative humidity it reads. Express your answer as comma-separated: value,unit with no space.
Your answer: 48,%
